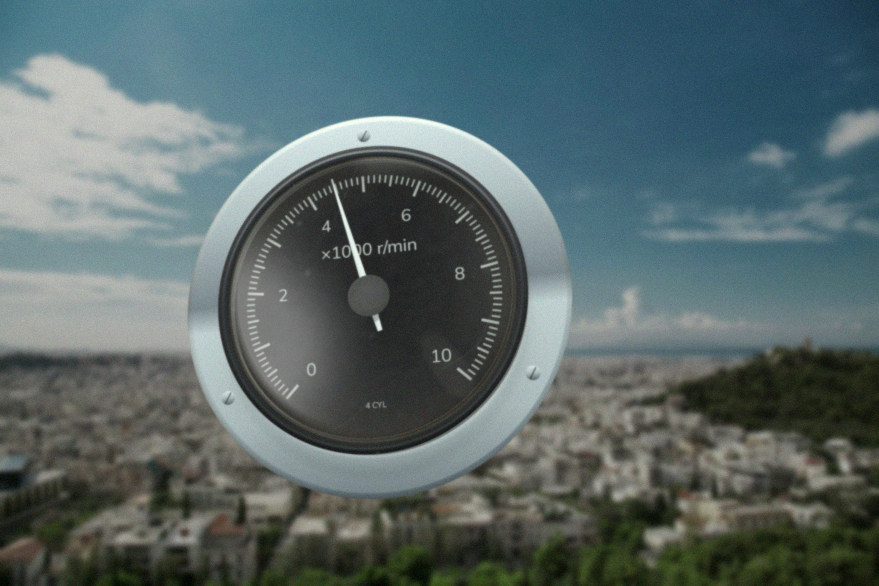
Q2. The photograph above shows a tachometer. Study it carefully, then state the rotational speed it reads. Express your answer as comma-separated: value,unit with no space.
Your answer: 4500,rpm
